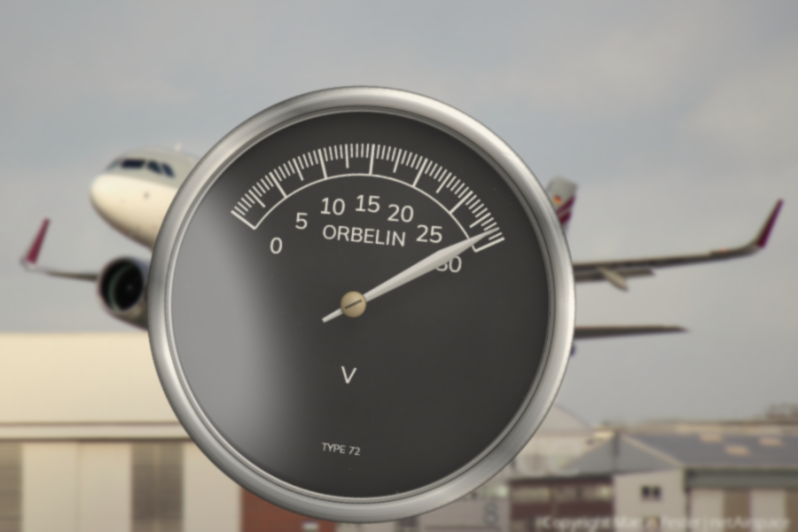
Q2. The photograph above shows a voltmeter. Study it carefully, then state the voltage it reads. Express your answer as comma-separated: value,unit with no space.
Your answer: 29,V
